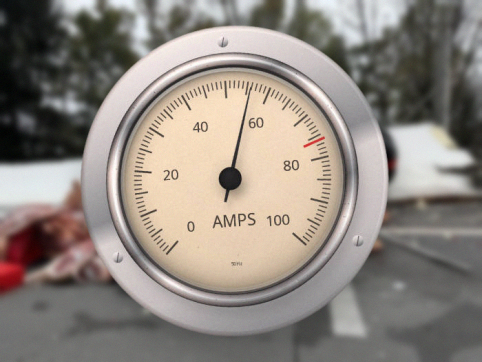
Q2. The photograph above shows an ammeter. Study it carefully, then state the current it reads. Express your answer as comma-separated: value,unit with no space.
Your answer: 56,A
